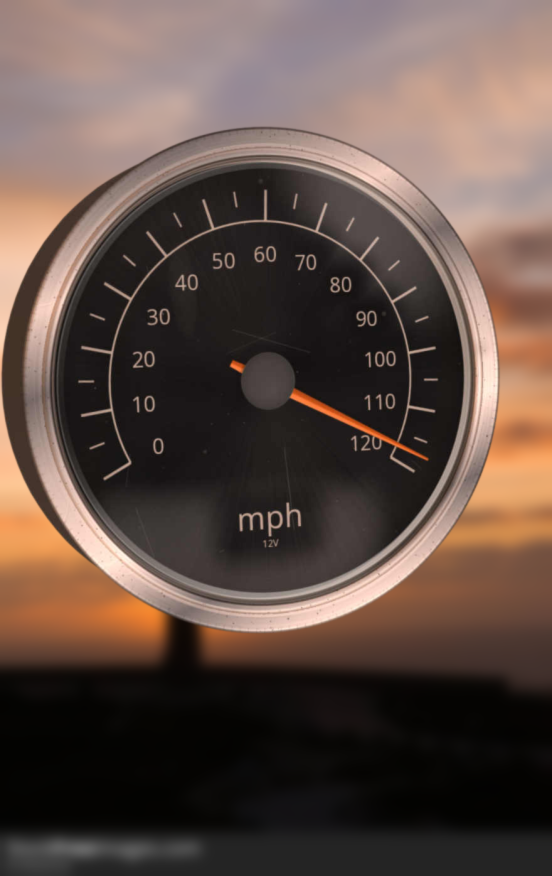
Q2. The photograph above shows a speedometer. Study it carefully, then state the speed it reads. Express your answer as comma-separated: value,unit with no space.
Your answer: 117.5,mph
